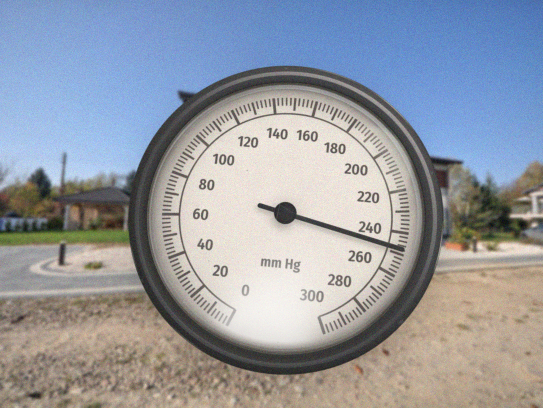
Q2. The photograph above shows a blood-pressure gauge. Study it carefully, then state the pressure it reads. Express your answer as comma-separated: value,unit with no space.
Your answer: 248,mmHg
